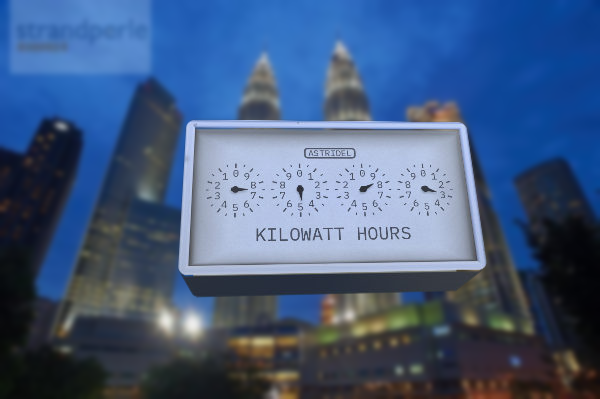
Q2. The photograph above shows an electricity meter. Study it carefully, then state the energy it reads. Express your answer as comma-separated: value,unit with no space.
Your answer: 7483,kWh
